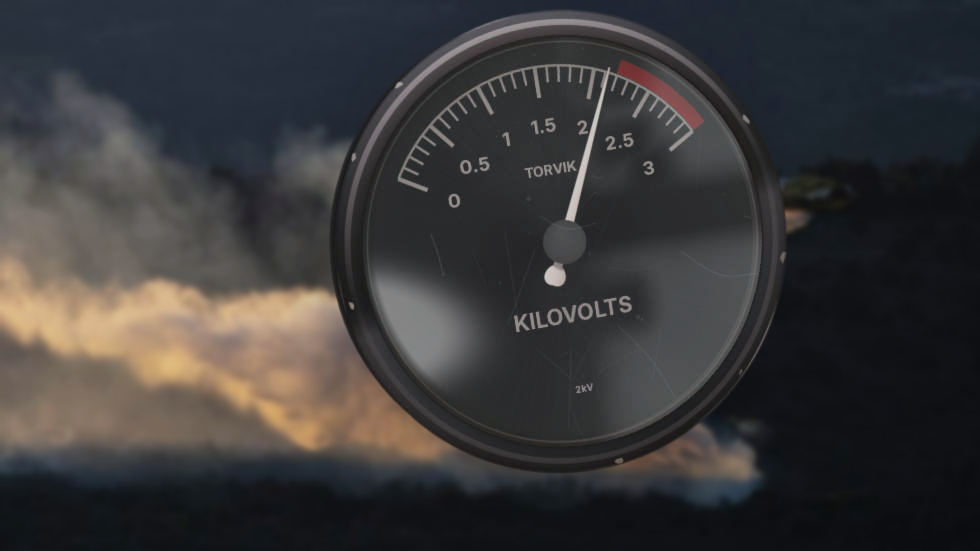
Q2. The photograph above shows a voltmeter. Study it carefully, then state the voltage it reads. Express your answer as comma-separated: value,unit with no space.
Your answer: 2.1,kV
